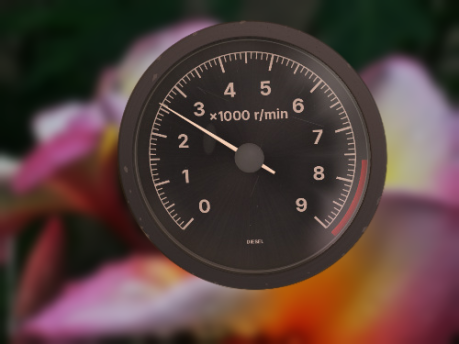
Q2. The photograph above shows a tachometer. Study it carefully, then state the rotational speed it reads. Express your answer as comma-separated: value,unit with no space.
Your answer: 2600,rpm
